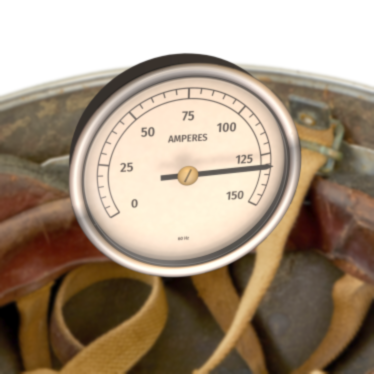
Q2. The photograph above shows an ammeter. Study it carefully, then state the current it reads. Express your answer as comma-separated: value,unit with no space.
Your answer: 130,A
